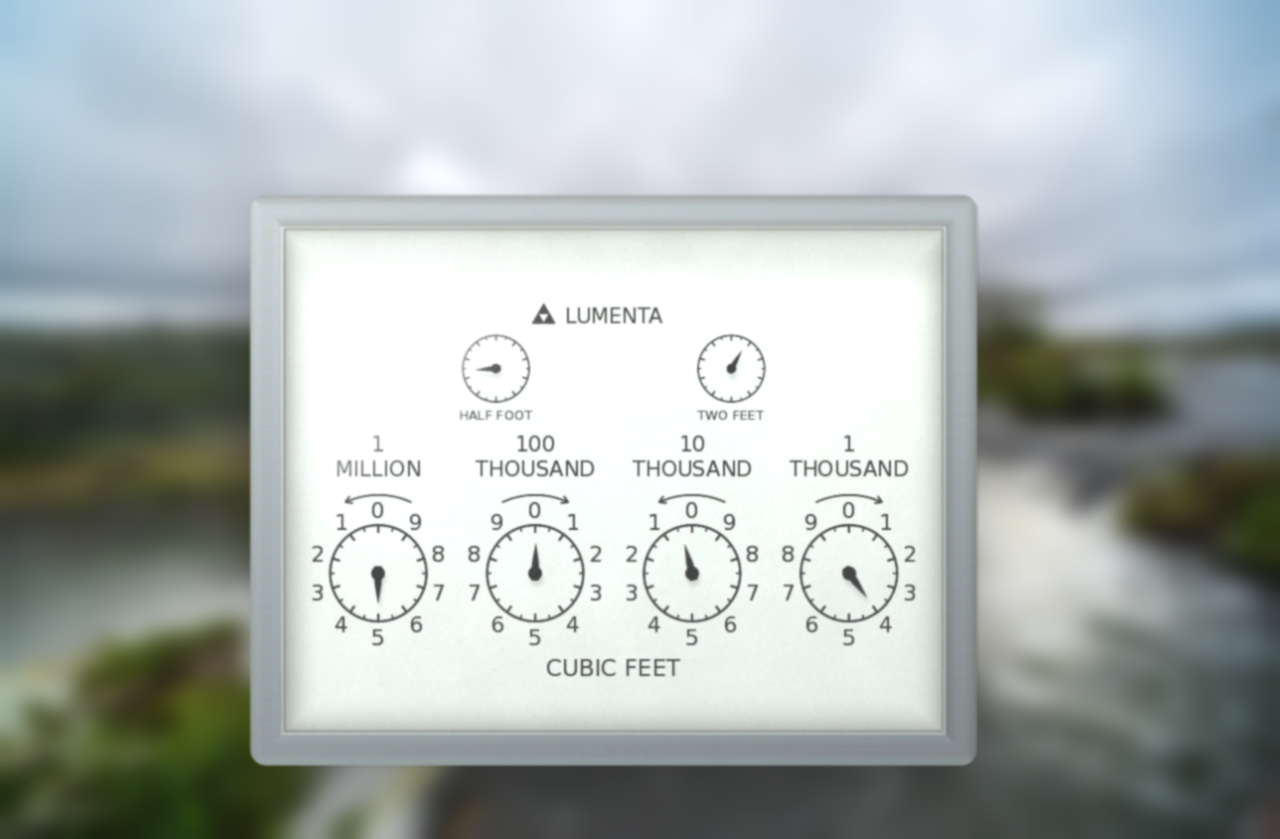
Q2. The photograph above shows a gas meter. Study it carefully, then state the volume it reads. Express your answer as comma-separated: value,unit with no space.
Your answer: 500400,ft³
